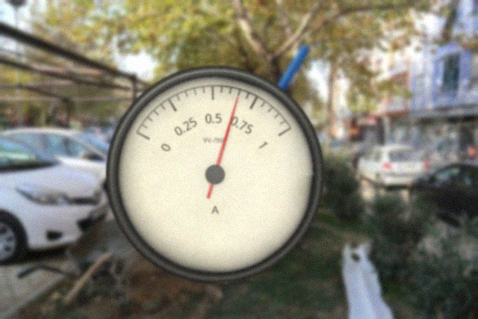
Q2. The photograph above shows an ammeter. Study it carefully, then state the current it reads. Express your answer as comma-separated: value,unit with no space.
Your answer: 0.65,A
